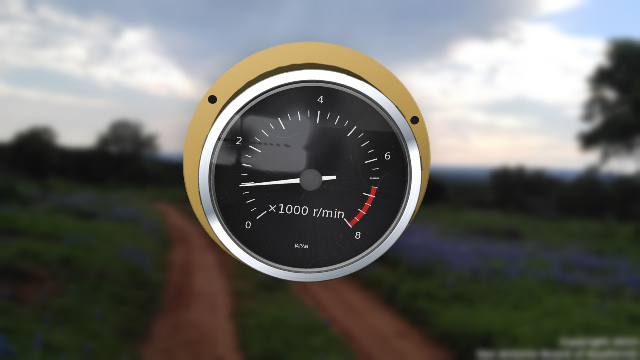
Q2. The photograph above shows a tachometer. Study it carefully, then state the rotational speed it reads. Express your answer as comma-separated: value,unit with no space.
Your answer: 1000,rpm
